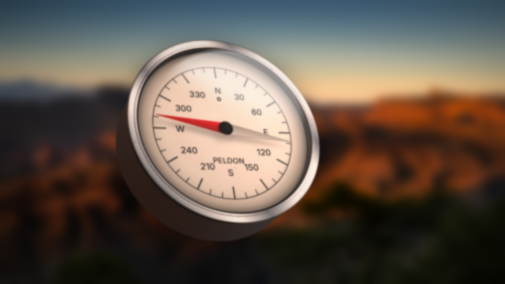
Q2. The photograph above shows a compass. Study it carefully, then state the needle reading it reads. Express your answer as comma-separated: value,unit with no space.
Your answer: 280,°
